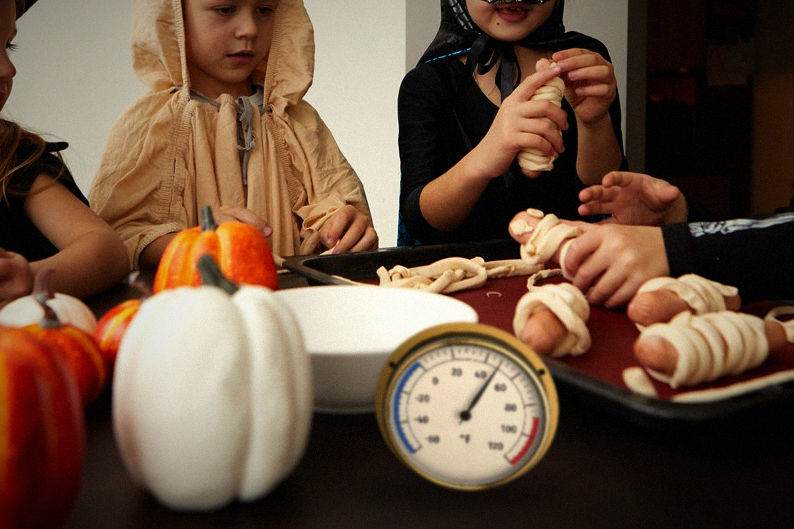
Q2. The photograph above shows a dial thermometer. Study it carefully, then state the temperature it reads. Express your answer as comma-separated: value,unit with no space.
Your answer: 48,°F
